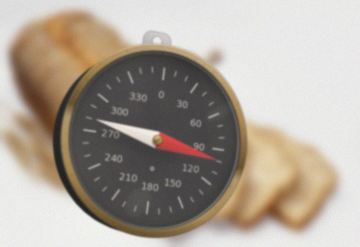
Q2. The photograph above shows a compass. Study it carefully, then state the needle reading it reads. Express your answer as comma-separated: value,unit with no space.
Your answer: 100,°
